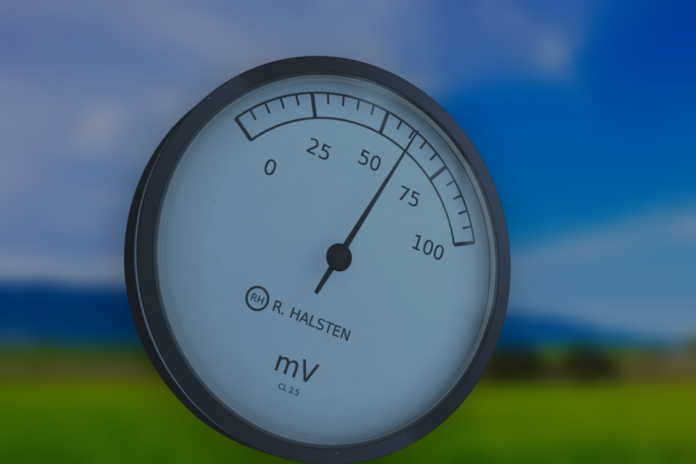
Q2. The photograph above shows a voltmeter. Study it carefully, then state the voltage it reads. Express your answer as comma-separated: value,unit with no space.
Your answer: 60,mV
